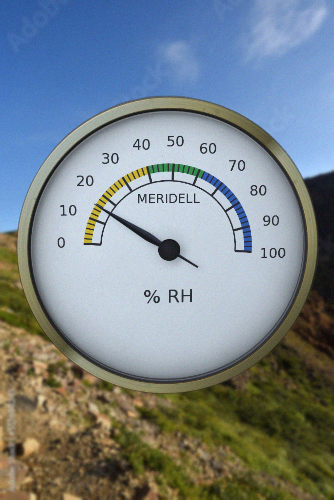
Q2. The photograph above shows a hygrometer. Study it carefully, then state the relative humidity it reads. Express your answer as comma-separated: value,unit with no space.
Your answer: 16,%
